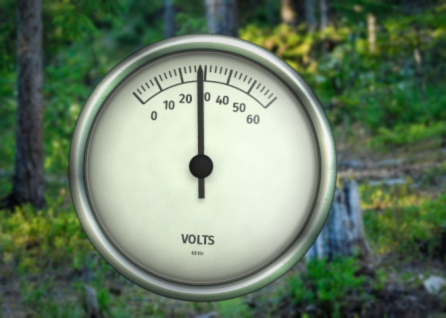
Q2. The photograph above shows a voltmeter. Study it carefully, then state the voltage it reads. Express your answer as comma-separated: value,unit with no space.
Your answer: 28,V
